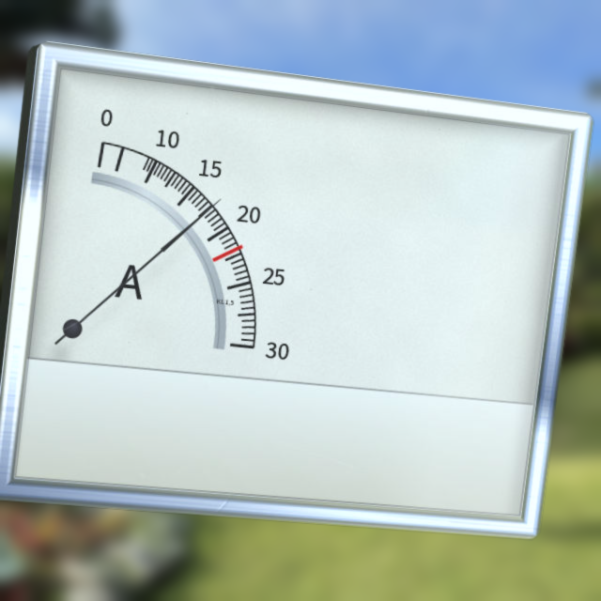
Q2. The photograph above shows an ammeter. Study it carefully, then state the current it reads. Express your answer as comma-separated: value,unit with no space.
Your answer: 17.5,A
